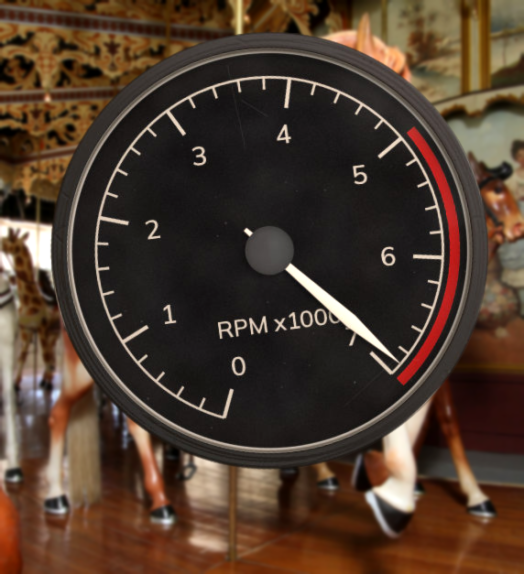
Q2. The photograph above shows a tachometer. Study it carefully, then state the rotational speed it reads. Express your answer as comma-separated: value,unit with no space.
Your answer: 6900,rpm
